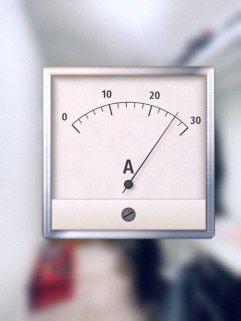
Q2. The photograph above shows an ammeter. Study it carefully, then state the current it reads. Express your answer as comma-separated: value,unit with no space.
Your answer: 26,A
